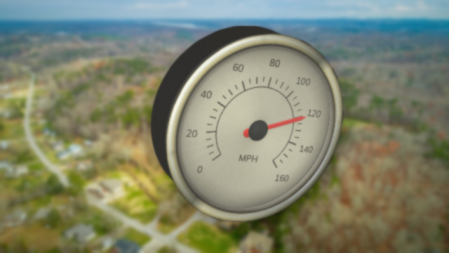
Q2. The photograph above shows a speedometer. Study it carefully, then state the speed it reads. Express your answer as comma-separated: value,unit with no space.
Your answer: 120,mph
